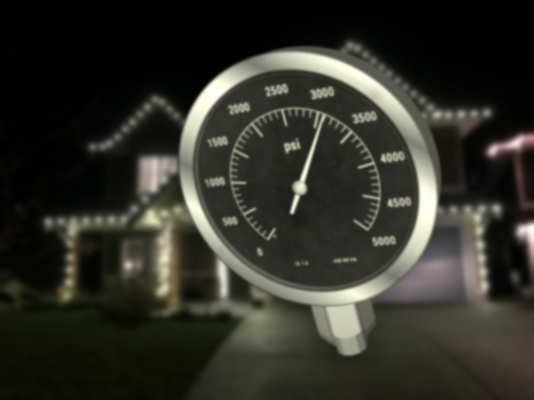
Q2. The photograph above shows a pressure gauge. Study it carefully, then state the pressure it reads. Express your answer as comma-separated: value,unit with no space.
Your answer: 3100,psi
